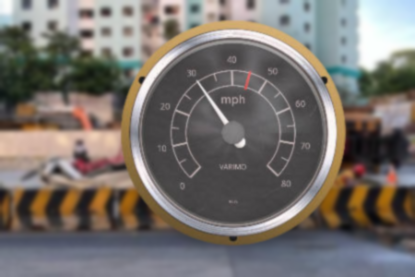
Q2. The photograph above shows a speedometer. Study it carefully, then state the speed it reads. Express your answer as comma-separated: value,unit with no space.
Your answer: 30,mph
